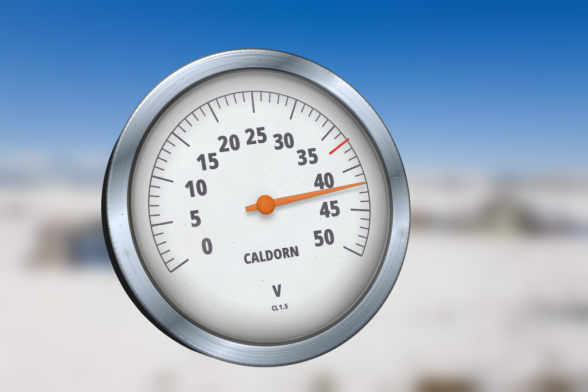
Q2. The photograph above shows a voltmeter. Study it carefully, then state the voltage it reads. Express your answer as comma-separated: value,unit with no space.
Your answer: 42,V
